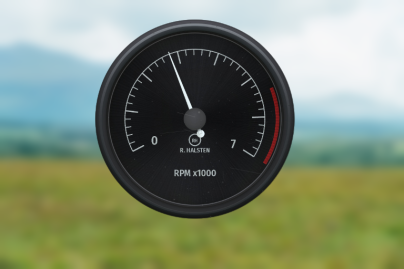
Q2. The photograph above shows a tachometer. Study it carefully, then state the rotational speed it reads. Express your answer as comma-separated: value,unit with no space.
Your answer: 2800,rpm
